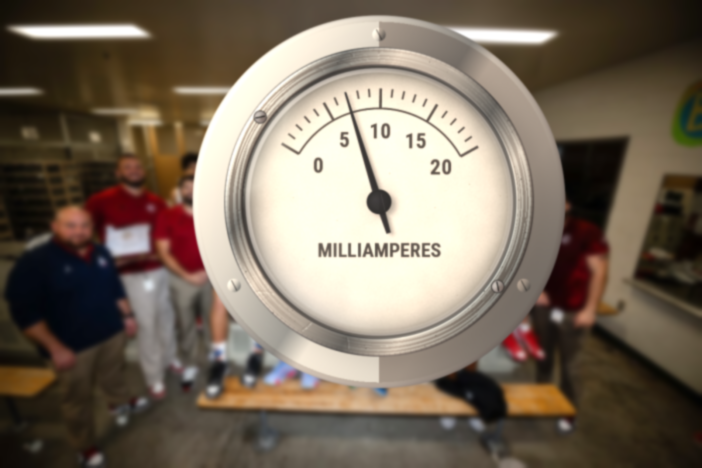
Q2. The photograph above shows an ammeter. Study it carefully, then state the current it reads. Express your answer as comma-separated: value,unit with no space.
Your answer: 7,mA
